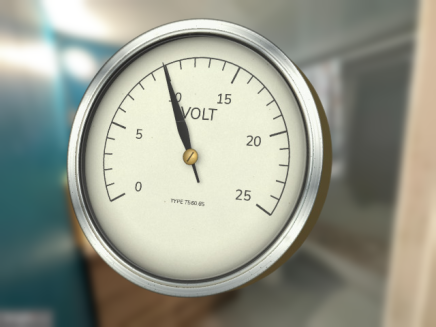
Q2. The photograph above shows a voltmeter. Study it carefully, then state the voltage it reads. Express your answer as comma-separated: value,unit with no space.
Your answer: 10,V
